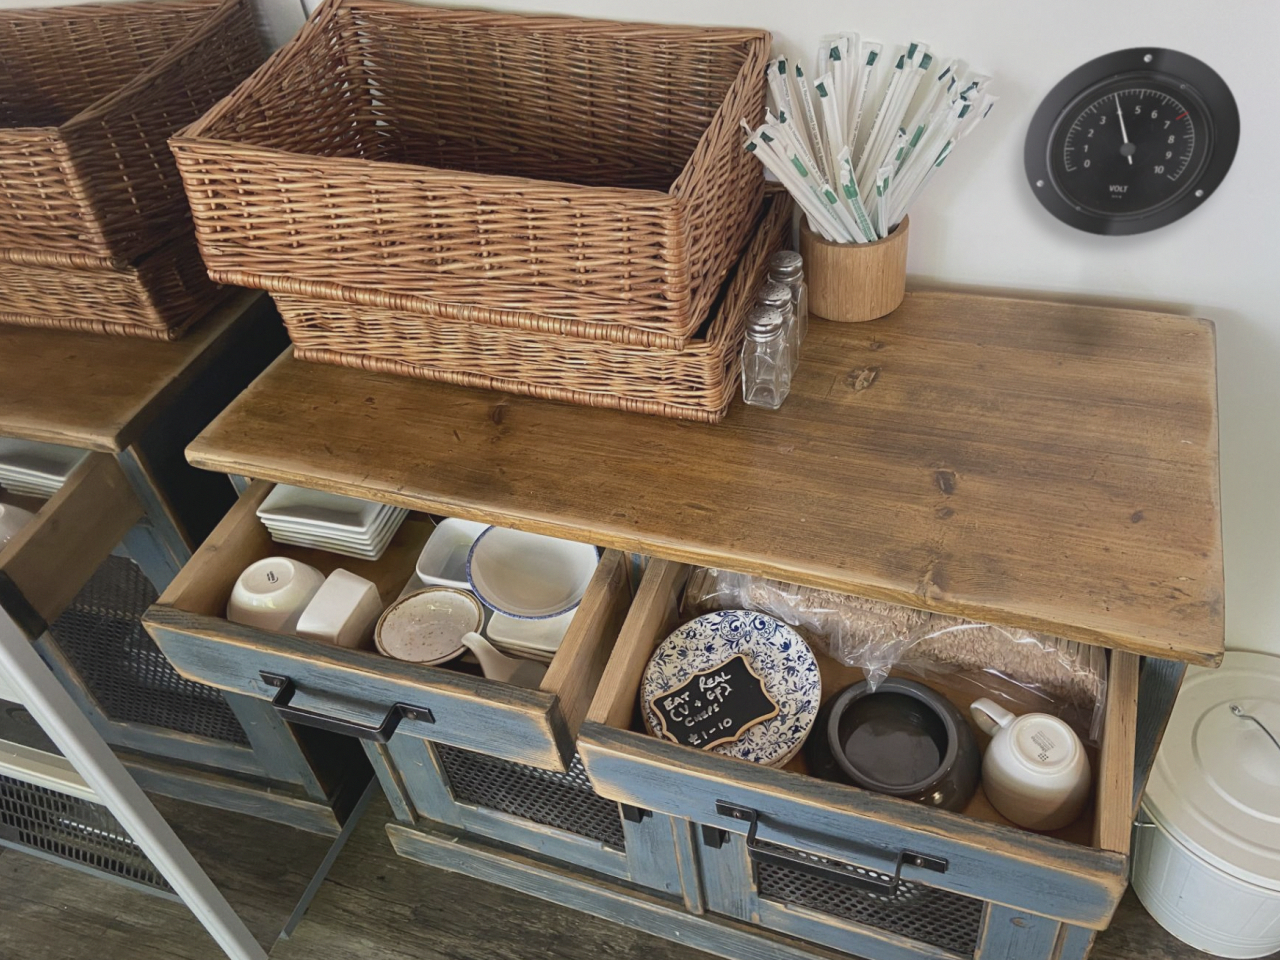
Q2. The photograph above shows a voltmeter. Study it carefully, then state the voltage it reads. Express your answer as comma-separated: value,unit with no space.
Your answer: 4,V
